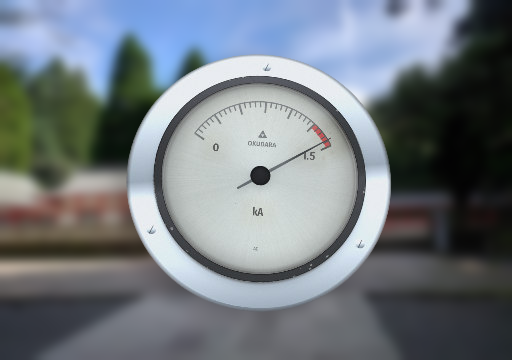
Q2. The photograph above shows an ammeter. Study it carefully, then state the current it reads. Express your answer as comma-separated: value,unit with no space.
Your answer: 1.45,kA
